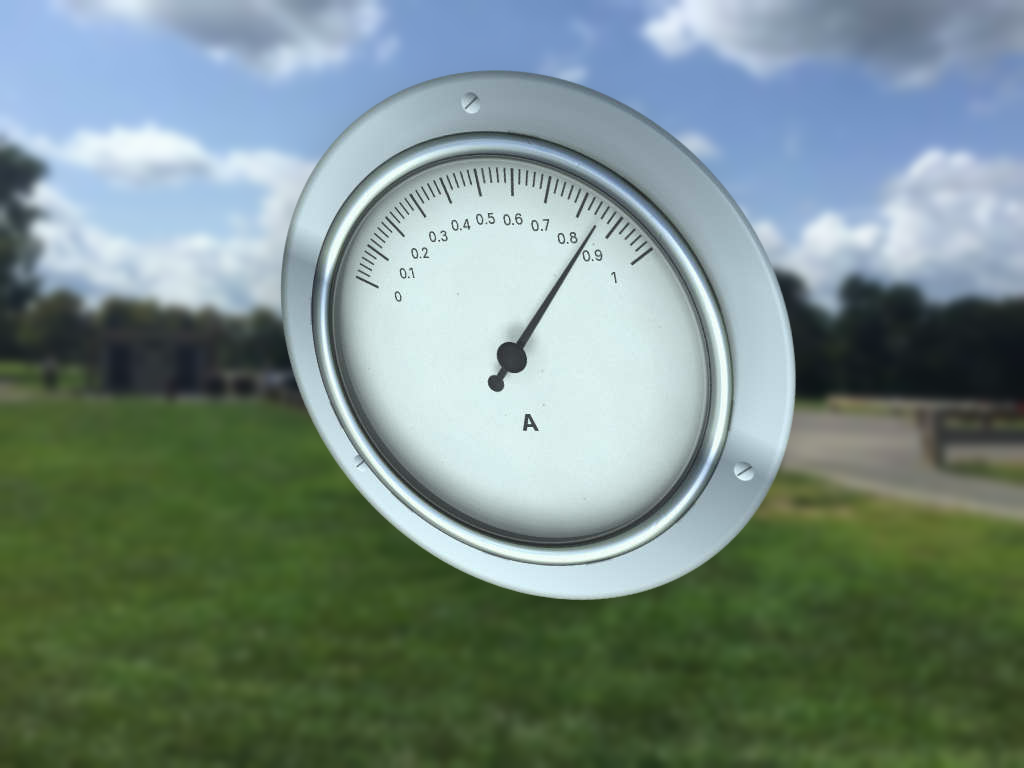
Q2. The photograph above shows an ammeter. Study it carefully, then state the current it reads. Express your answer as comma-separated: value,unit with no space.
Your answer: 0.86,A
